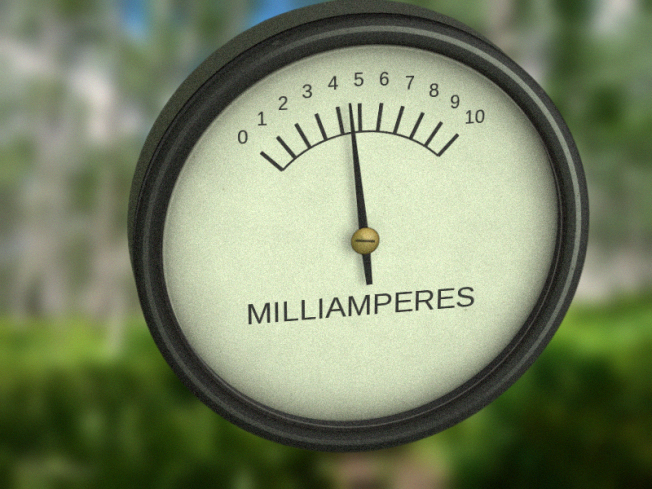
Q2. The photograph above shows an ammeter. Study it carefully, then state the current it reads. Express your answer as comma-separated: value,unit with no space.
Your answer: 4.5,mA
